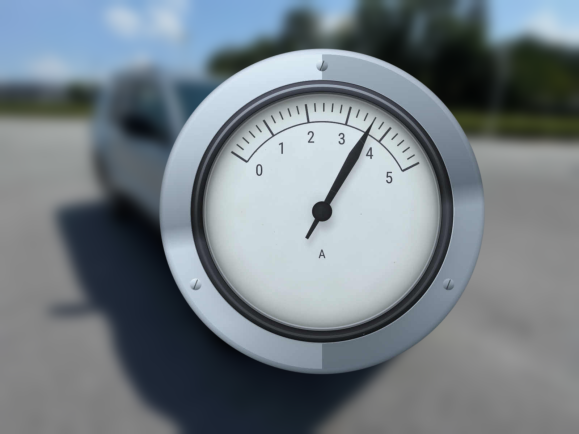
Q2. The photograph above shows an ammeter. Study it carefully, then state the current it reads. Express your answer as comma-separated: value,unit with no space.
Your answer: 3.6,A
